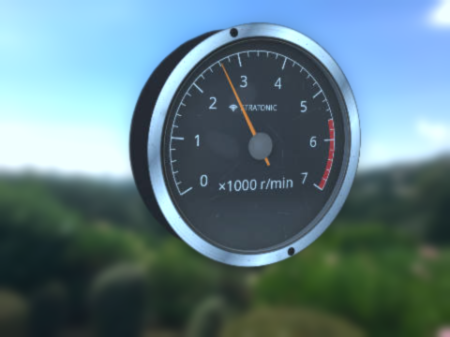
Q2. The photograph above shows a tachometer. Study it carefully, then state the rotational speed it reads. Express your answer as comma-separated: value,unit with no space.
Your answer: 2600,rpm
